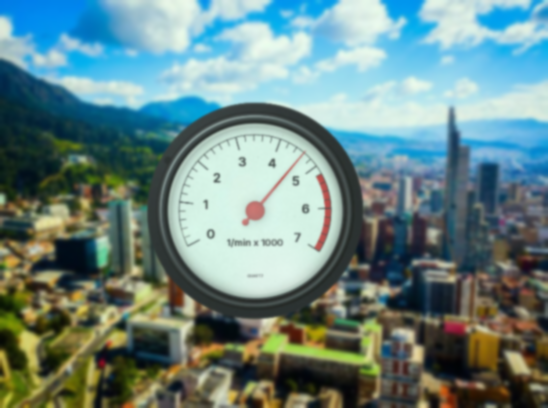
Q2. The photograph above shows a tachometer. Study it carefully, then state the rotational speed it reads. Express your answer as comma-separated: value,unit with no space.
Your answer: 4600,rpm
